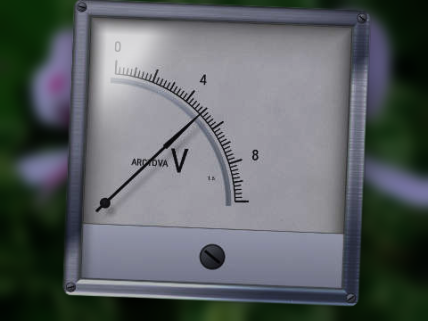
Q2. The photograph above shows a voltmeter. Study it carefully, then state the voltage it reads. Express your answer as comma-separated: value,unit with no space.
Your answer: 5,V
